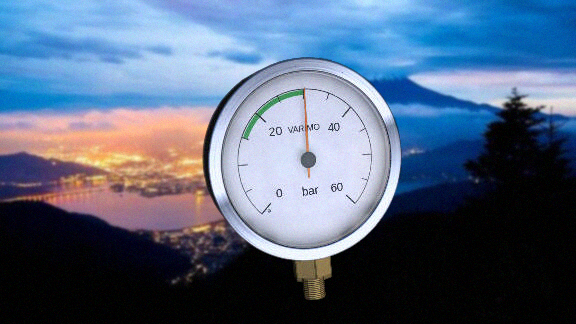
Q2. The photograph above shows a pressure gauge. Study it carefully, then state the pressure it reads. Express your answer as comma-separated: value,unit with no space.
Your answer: 30,bar
